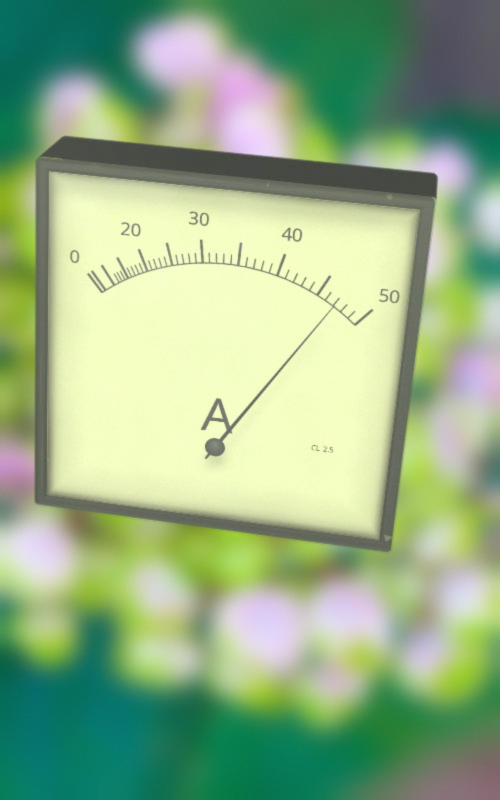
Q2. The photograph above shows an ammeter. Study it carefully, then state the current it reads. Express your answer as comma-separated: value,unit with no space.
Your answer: 47,A
